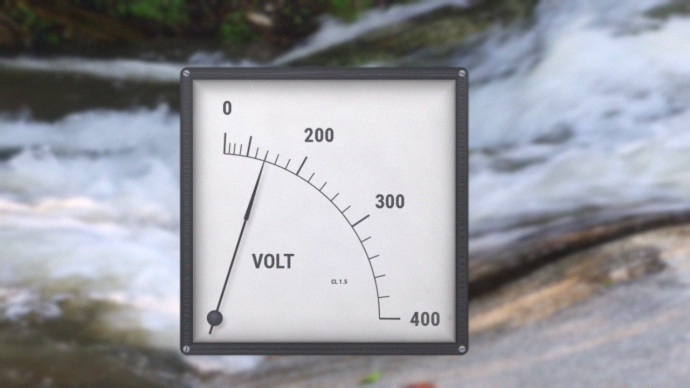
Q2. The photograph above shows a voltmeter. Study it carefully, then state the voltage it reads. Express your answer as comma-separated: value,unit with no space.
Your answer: 140,V
